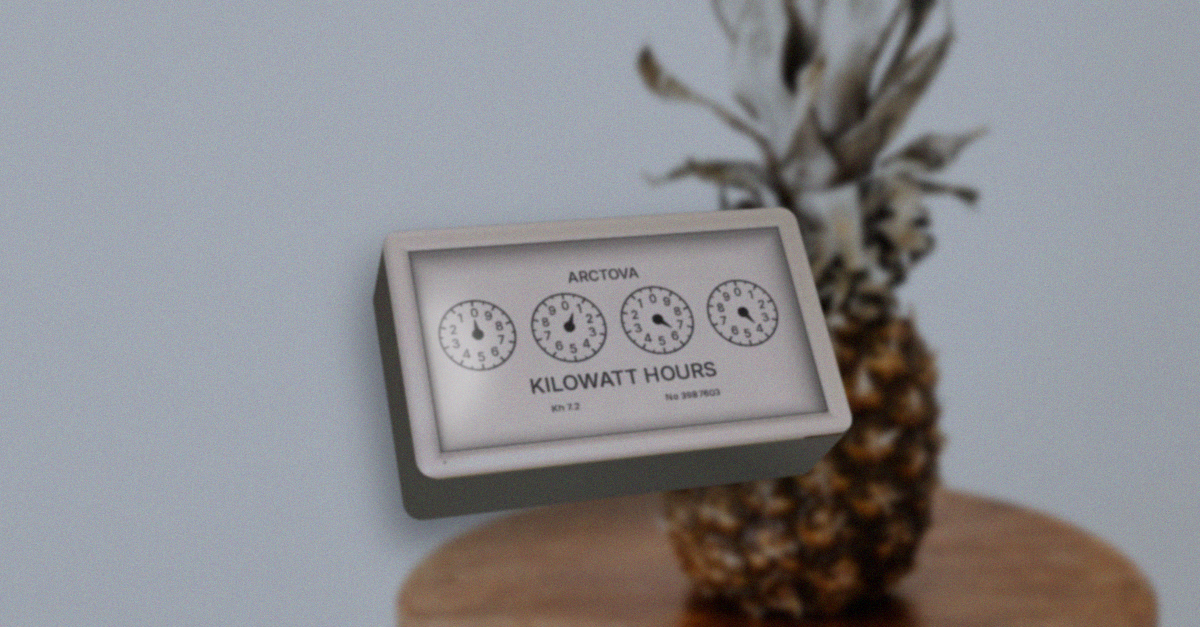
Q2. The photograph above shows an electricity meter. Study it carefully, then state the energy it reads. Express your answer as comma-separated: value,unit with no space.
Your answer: 64,kWh
